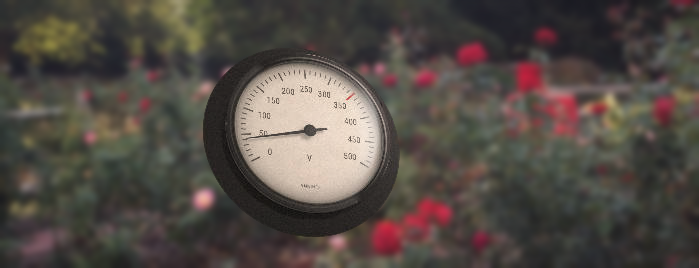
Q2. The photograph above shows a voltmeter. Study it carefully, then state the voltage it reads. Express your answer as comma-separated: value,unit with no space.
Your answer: 40,V
